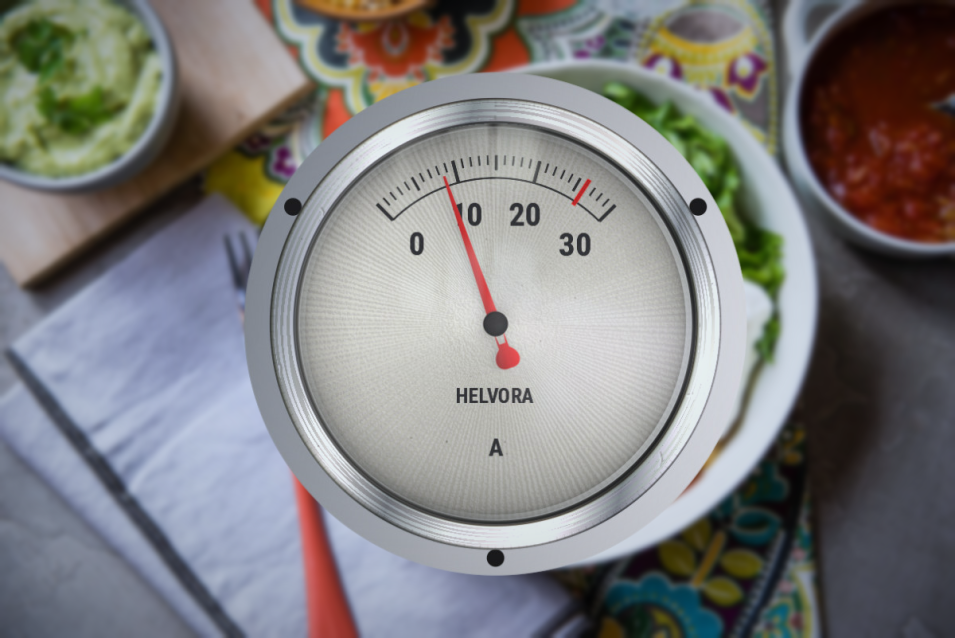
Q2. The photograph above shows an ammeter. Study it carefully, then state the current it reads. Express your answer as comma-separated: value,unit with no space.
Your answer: 8.5,A
